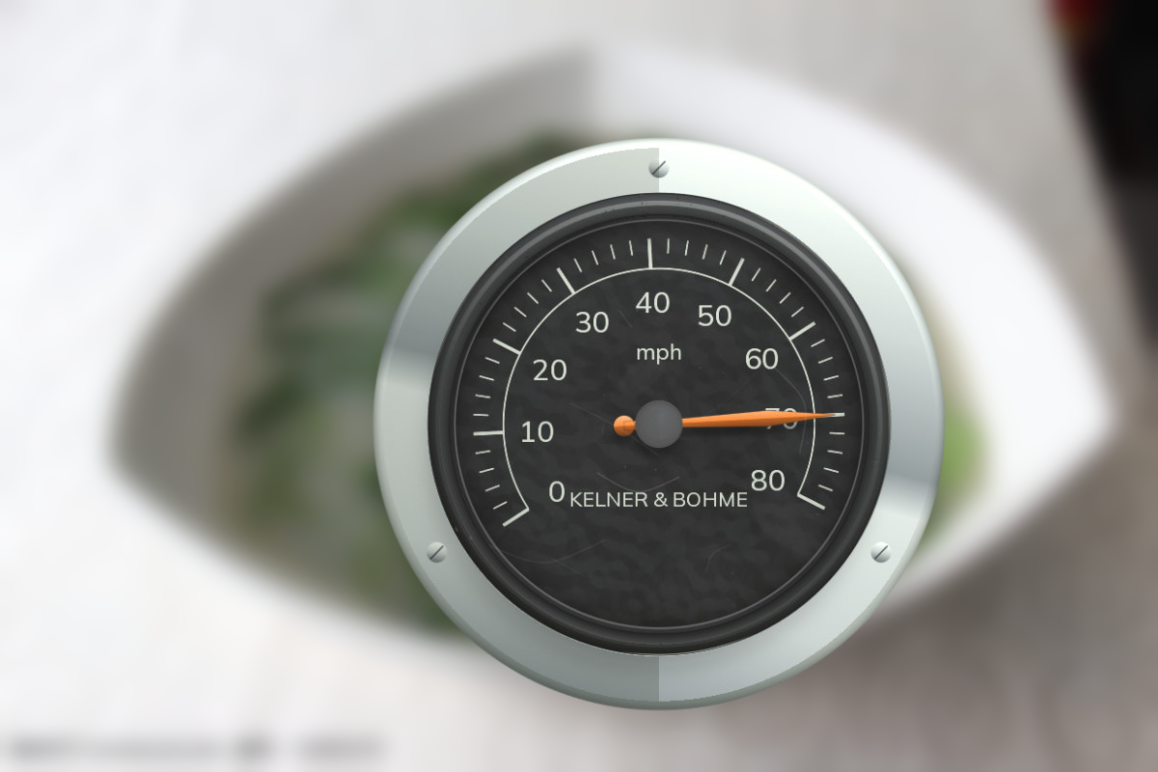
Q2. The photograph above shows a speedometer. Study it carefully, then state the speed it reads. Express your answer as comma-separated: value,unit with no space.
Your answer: 70,mph
